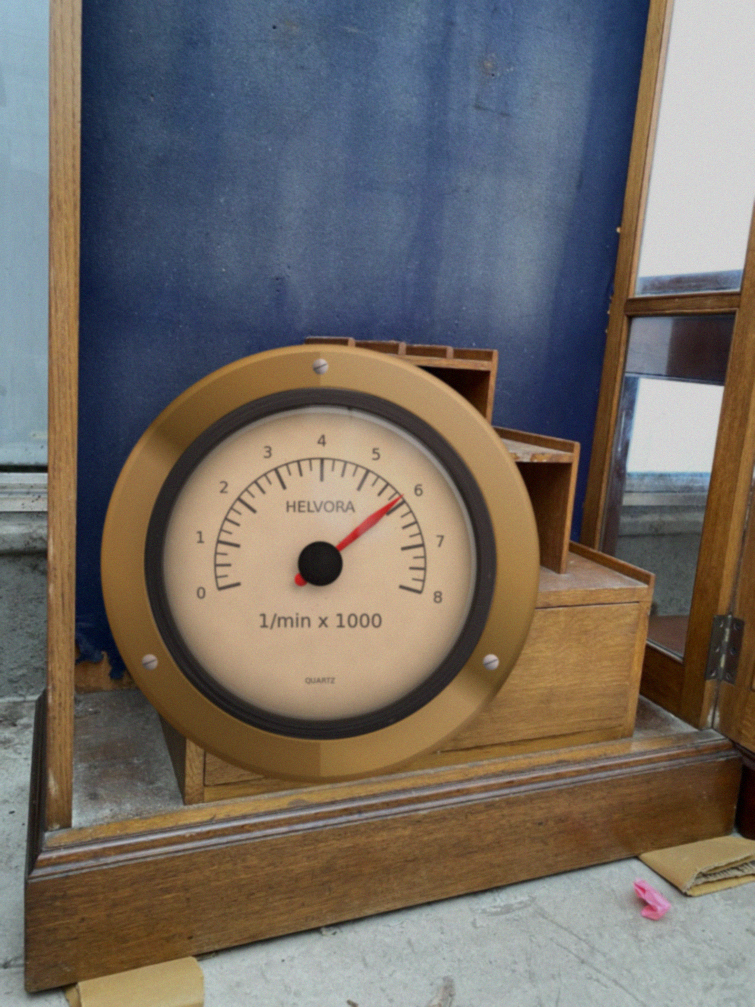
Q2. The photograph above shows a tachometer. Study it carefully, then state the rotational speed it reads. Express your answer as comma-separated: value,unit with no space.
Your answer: 5875,rpm
